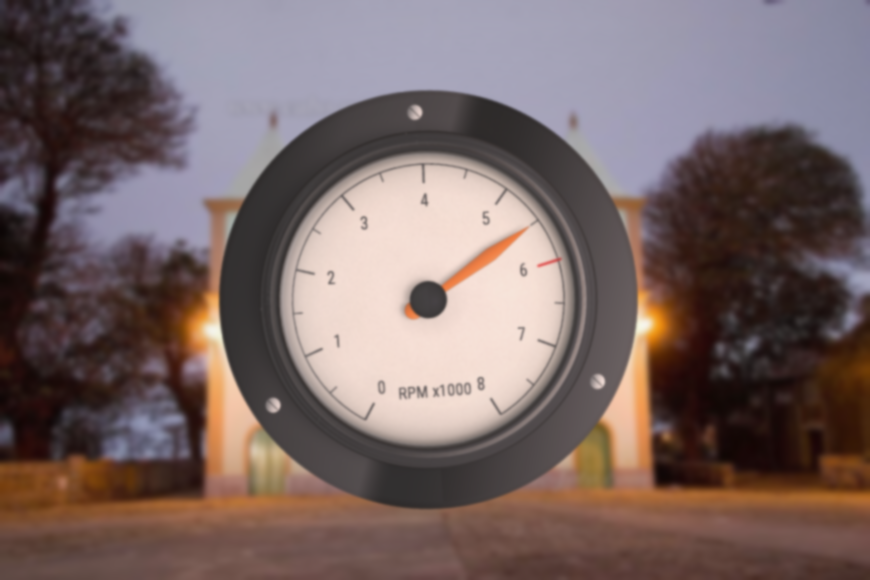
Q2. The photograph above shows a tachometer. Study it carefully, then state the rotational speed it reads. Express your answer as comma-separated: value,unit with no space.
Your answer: 5500,rpm
